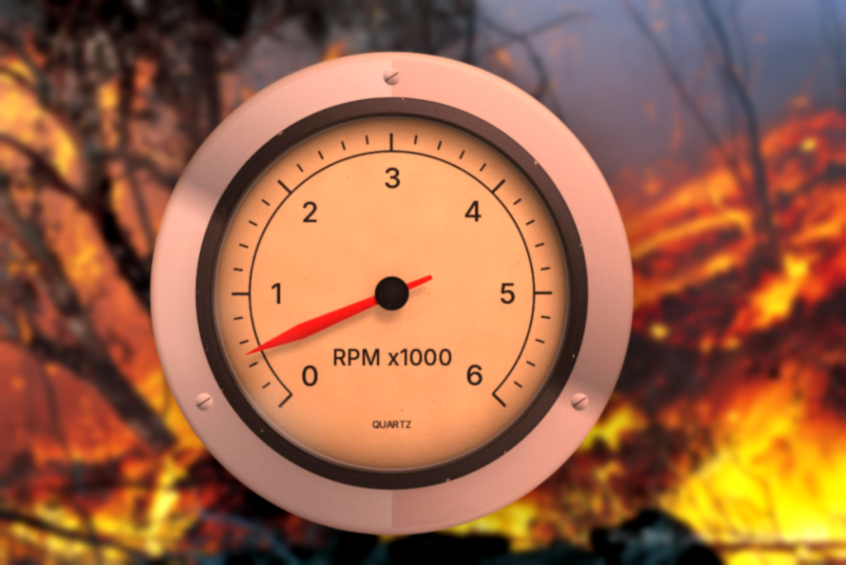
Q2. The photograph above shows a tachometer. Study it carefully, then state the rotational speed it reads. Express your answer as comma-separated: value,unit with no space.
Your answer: 500,rpm
